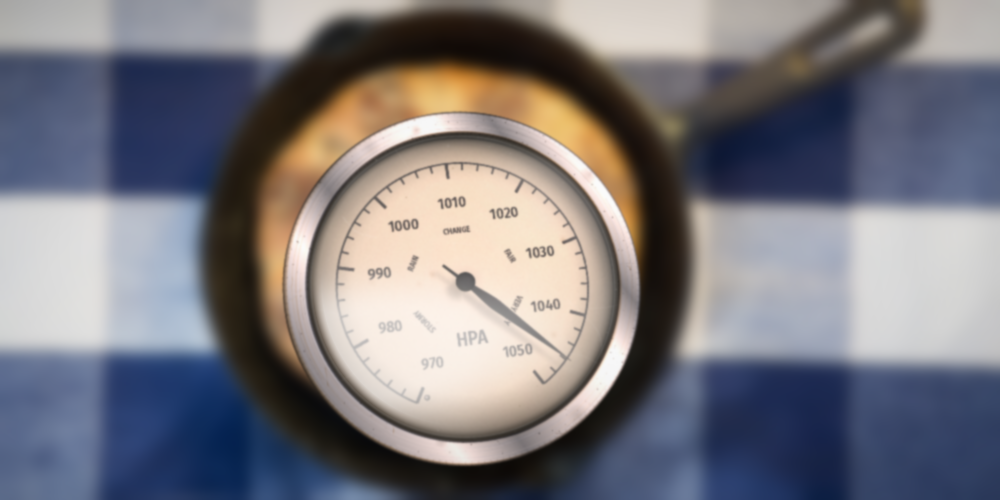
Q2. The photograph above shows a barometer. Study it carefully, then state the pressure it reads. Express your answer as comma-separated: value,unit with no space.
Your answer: 1046,hPa
